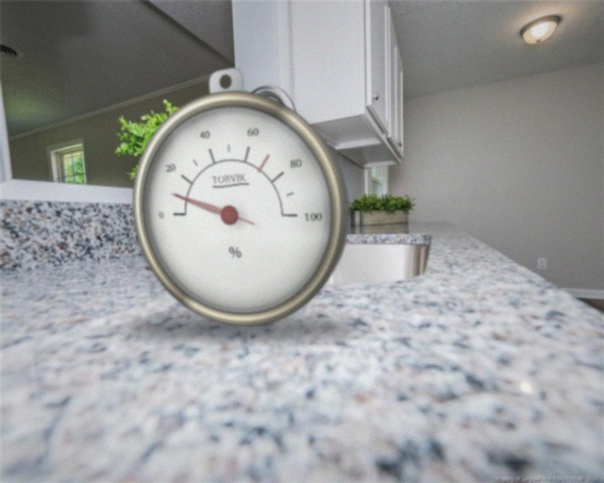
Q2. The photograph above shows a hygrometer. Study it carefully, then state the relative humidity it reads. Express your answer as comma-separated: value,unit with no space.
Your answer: 10,%
